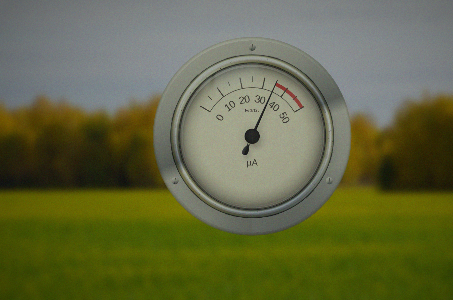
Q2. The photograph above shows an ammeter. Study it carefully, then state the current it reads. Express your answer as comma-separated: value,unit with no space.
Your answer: 35,µA
